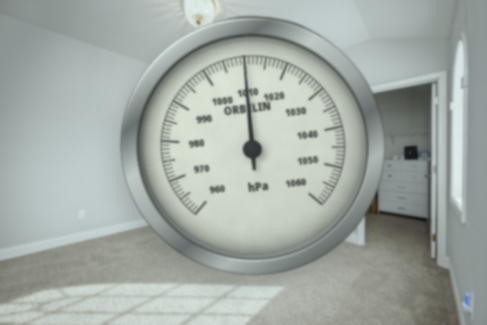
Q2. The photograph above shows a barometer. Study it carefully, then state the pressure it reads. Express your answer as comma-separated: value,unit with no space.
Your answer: 1010,hPa
